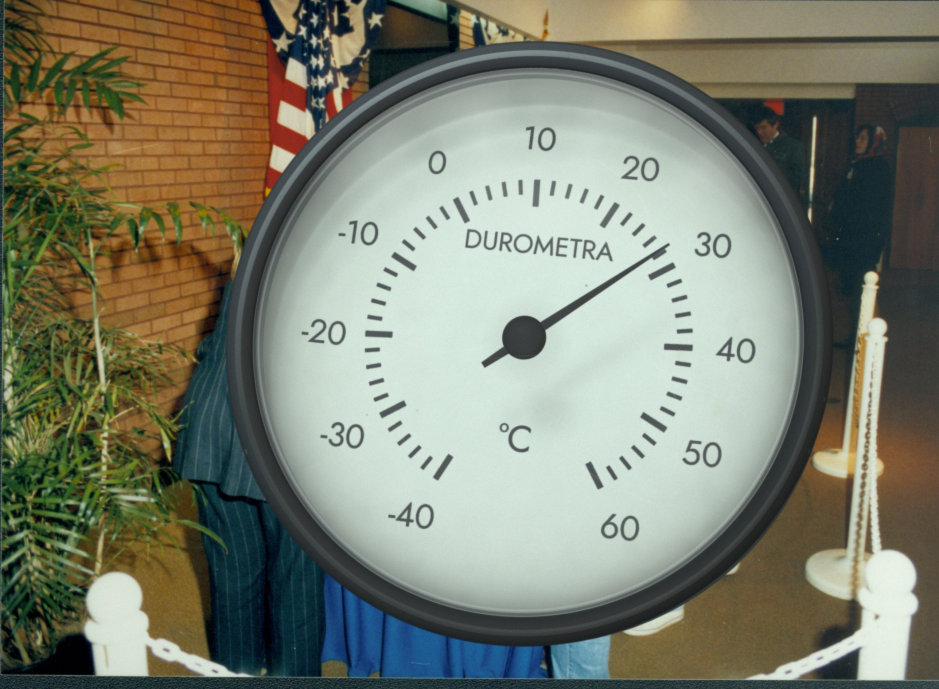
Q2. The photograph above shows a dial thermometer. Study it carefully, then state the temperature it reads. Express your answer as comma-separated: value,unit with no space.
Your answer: 28,°C
